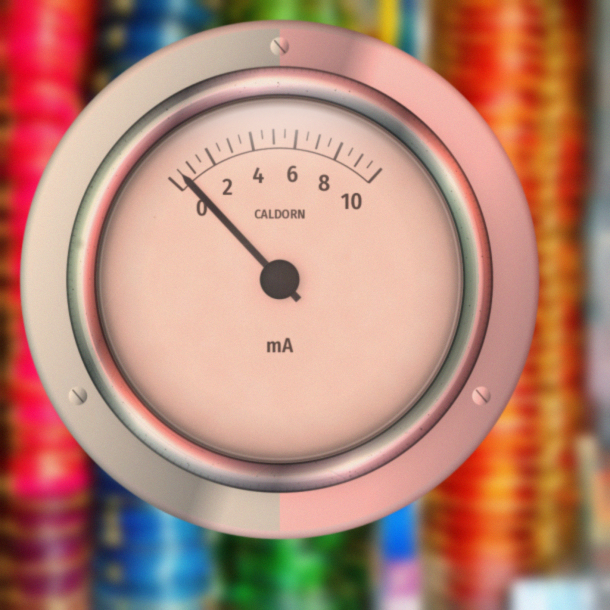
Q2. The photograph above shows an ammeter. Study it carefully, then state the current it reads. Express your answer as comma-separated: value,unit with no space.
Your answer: 0.5,mA
